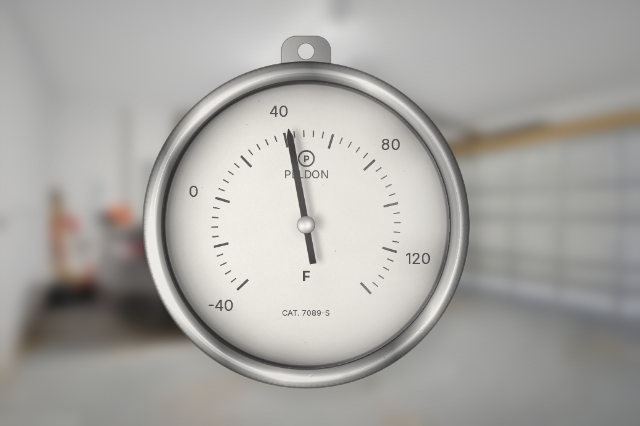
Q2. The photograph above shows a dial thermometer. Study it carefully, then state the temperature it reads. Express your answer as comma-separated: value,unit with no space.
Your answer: 42,°F
